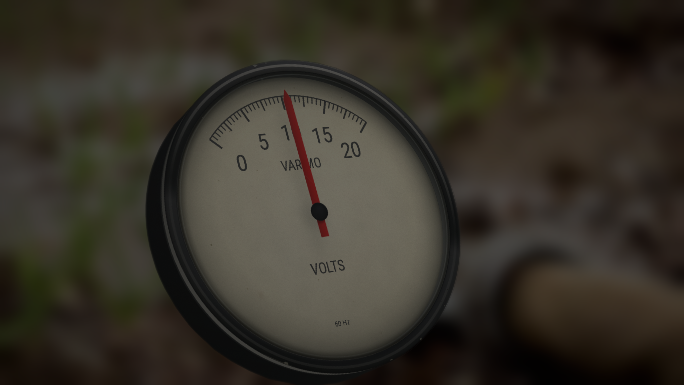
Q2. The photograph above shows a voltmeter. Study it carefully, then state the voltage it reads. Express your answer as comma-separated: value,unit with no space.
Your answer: 10,V
